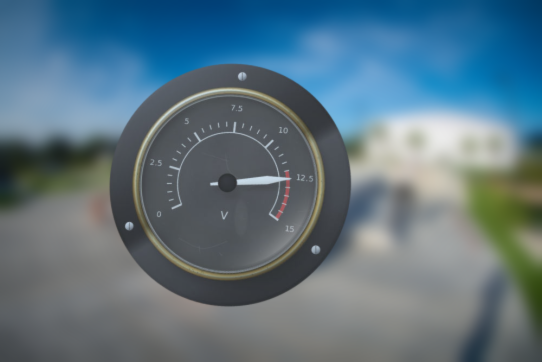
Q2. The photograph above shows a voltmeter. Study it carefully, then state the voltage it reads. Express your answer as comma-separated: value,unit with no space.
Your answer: 12.5,V
